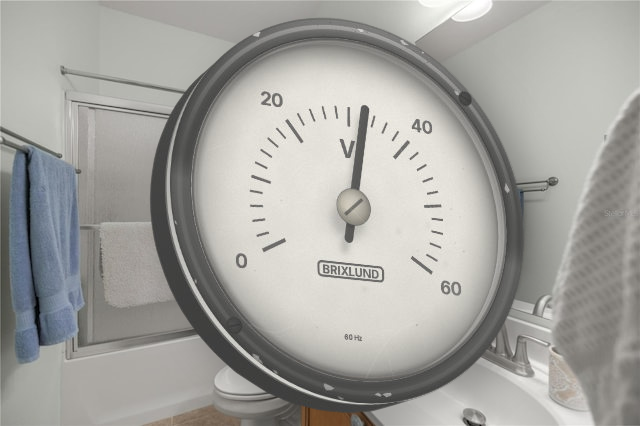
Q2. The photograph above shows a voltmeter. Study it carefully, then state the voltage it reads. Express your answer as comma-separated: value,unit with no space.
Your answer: 32,V
